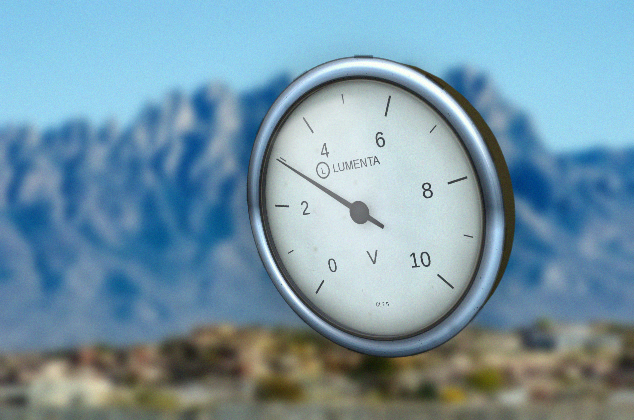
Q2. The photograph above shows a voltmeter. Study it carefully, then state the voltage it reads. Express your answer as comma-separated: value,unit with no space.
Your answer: 3,V
